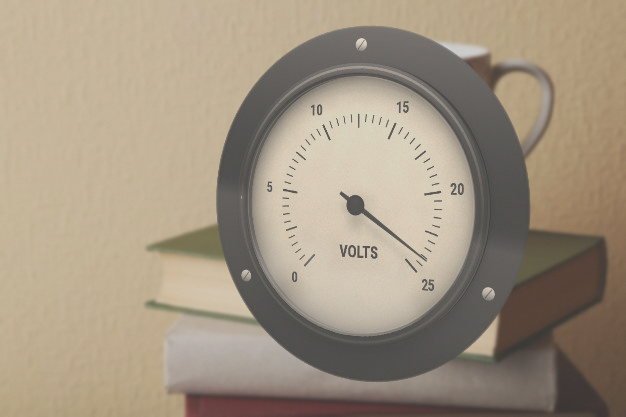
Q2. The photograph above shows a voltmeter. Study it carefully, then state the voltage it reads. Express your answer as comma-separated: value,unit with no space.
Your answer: 24,V
